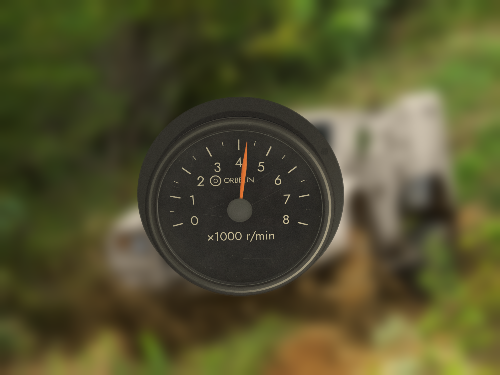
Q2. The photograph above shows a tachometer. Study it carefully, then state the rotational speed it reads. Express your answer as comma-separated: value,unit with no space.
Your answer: 4250,rpm
